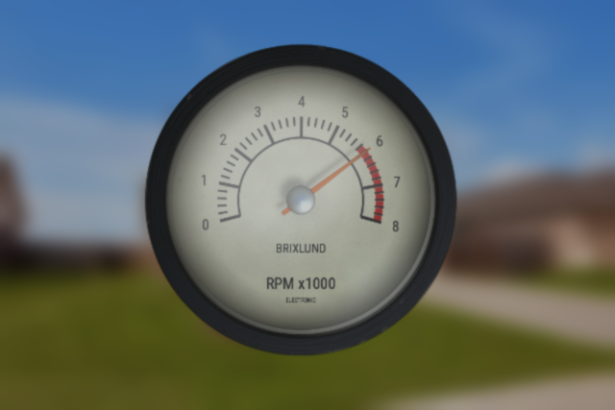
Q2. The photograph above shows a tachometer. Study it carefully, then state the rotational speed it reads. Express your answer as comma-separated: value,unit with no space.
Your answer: 6000,rpm
